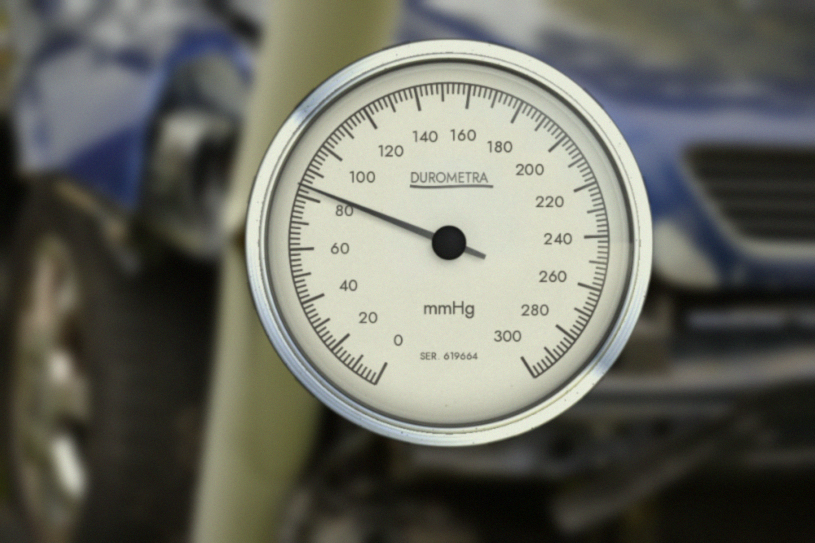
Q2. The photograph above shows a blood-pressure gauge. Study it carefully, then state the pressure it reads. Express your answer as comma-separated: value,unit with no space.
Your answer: 84,mmHg
